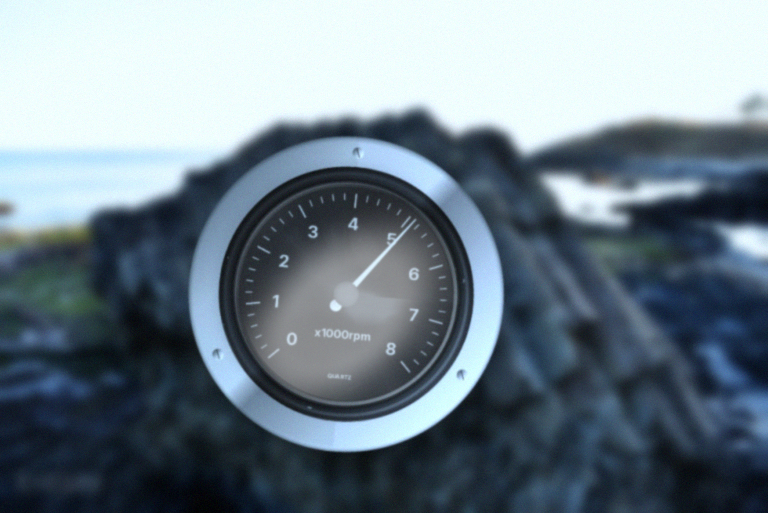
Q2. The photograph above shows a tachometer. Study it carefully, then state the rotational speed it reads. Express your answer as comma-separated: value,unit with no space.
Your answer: 5100,rpm
